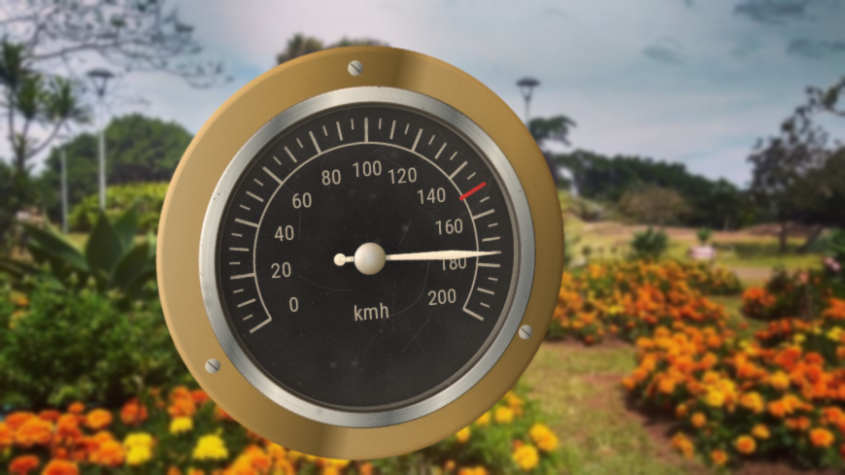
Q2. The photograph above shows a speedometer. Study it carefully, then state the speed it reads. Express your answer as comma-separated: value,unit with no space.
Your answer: 175,km/h
